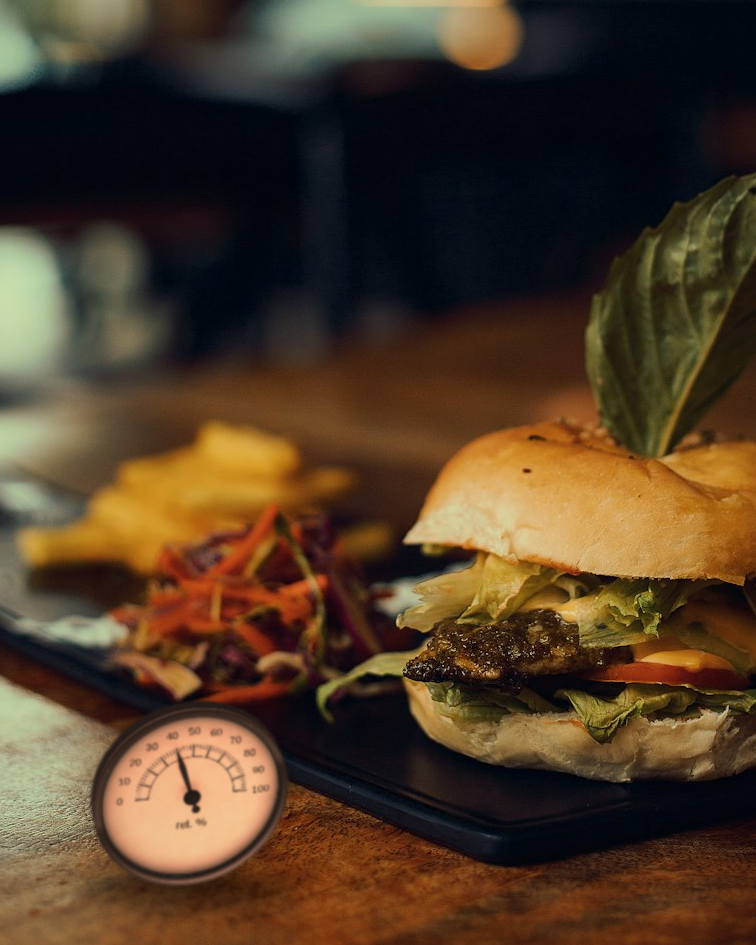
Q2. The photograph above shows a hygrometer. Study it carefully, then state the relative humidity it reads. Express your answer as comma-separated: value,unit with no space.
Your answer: 40,%
